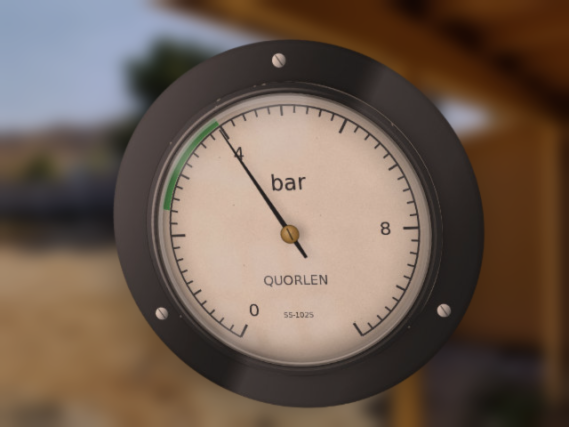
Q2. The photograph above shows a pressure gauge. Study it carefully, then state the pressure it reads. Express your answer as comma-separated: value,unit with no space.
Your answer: 4,bar
